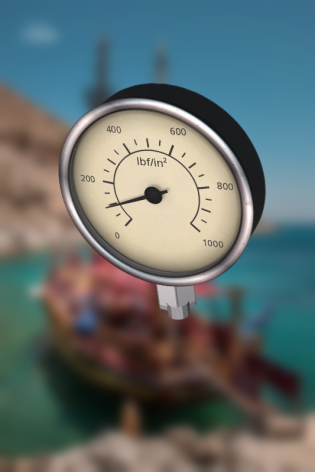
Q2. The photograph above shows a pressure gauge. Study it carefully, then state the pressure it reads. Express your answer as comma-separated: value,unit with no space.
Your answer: 100,psi
